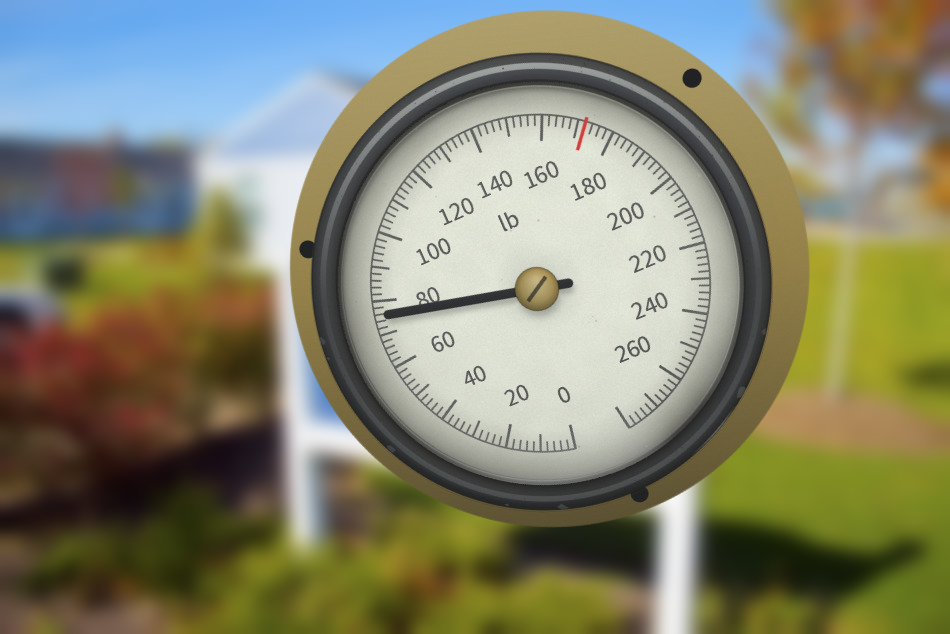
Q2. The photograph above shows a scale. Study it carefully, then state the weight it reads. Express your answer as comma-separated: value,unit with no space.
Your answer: 76,lb
